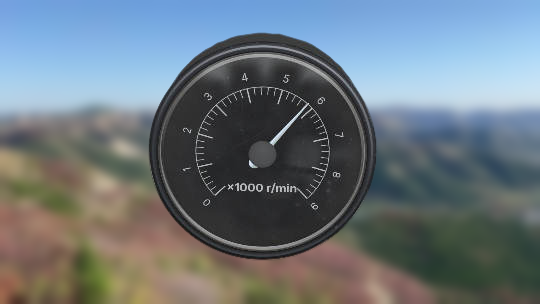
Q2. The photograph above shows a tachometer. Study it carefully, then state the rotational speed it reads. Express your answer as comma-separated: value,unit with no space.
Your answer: 5800,rpm
